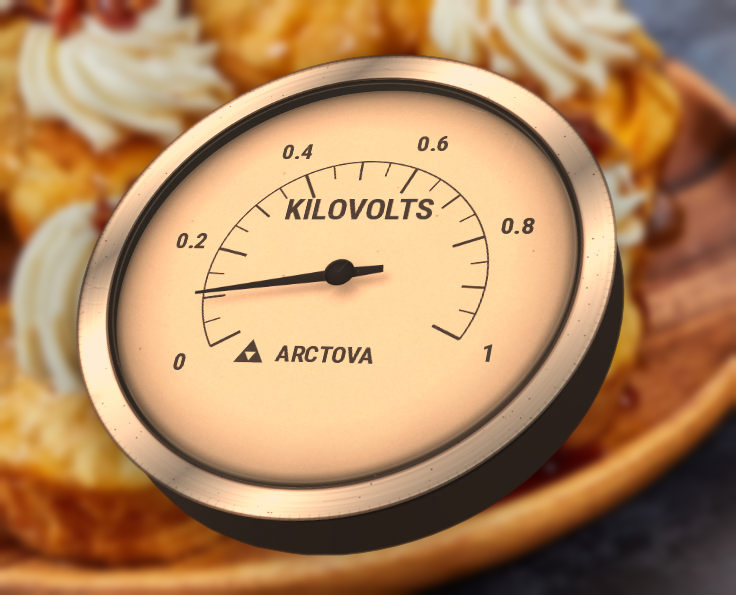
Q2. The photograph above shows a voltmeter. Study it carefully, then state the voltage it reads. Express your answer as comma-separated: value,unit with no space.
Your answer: 0.1,kV
